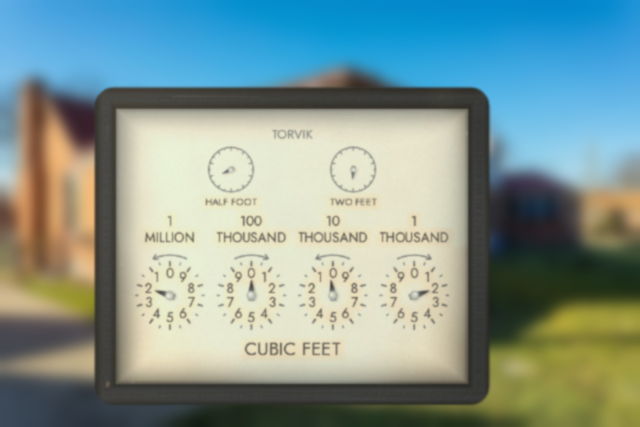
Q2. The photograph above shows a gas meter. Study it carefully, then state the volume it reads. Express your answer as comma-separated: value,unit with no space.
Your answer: 200200,ft³
